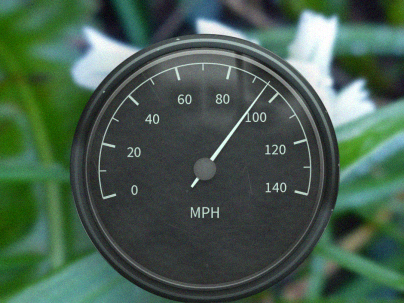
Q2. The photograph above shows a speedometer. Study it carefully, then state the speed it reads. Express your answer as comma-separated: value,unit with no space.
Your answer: 95,mph
